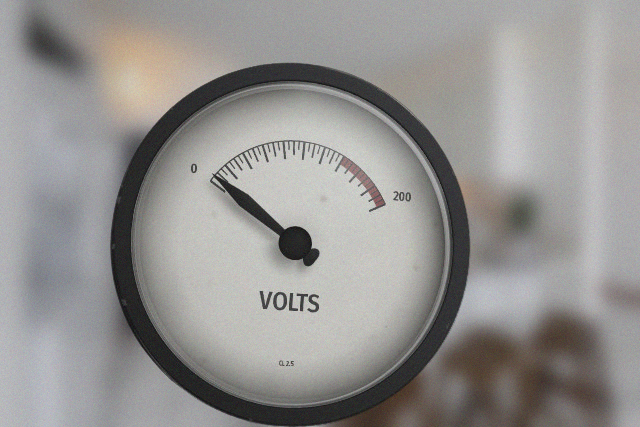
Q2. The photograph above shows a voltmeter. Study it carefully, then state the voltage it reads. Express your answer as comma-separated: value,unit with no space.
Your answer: 5,V
